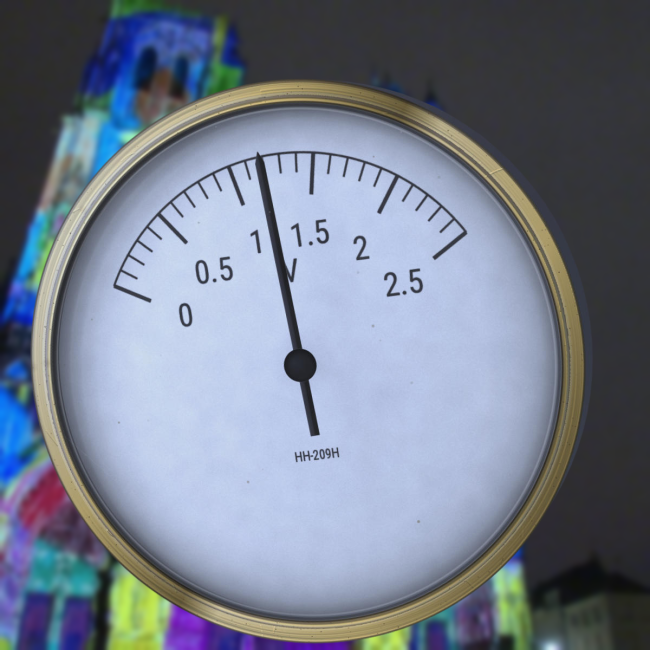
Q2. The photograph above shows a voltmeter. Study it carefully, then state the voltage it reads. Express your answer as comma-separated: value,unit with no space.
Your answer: 1.2,V
